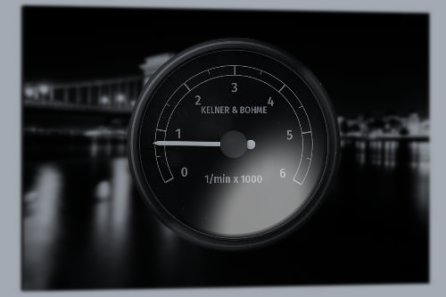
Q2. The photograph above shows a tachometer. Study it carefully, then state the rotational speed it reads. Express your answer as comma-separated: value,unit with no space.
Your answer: 750,rpm
